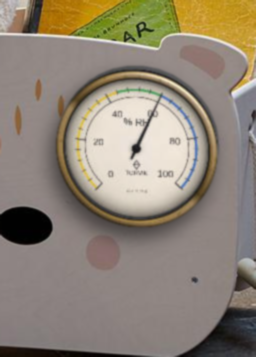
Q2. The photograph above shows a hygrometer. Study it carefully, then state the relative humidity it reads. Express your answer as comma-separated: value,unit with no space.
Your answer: 60,%
